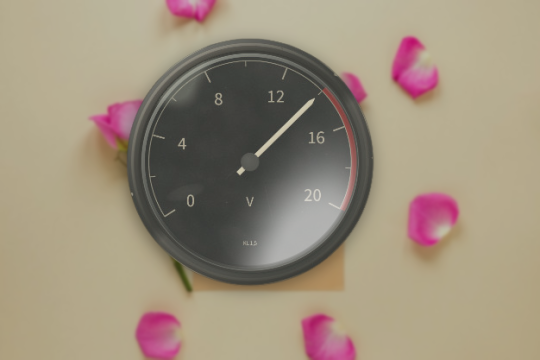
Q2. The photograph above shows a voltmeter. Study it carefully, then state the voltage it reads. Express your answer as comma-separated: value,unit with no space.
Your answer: 14,V
